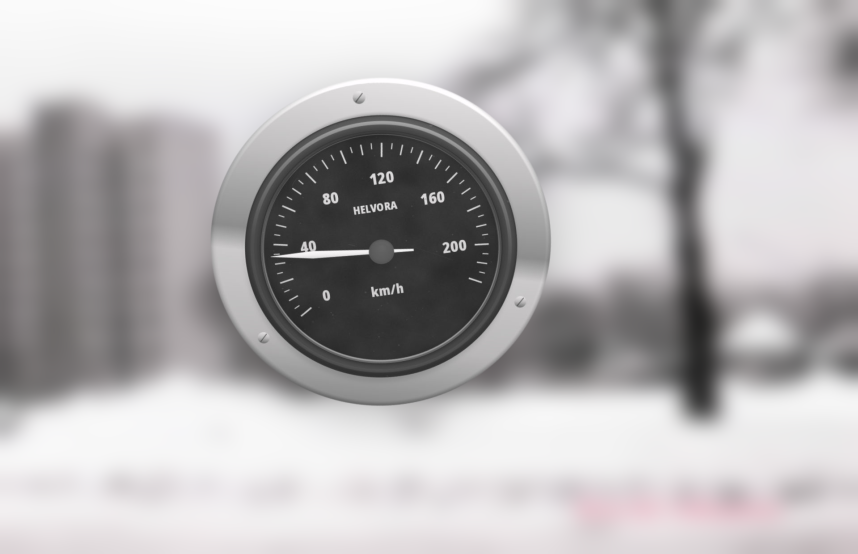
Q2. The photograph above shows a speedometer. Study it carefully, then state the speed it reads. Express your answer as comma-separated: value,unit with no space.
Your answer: 35,km/h
